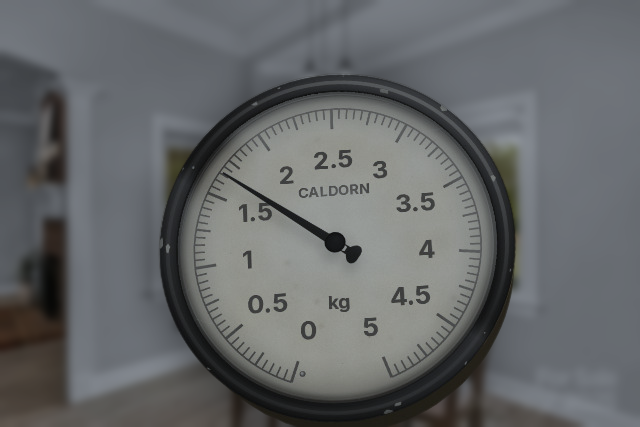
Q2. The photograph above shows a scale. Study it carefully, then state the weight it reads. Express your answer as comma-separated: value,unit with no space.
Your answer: 1.65,kg
